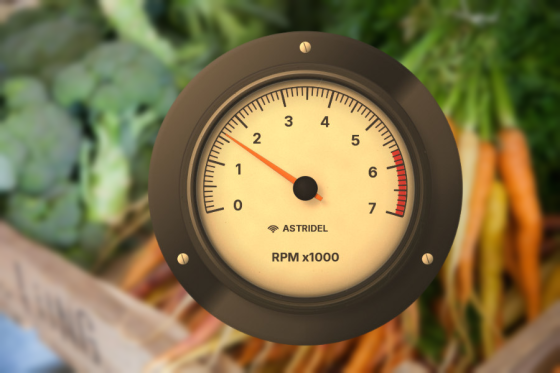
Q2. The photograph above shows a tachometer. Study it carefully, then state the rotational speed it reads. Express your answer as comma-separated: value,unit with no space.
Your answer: 1600,rpm
